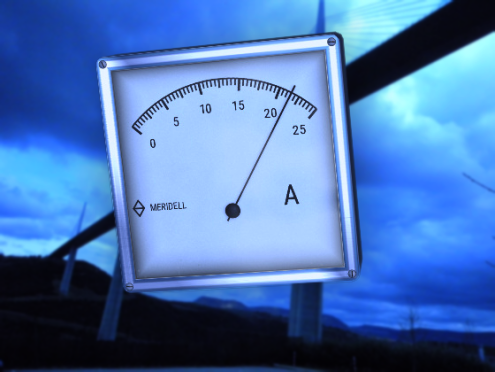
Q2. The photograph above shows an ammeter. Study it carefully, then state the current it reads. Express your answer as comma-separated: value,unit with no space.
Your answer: 21.5,A
